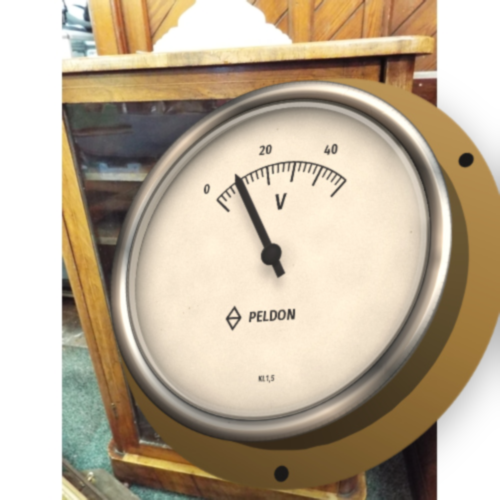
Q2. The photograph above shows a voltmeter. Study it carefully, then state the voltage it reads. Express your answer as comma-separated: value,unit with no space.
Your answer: 10,V
